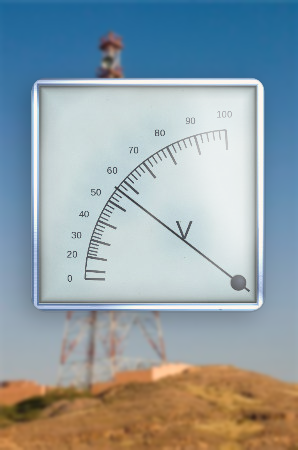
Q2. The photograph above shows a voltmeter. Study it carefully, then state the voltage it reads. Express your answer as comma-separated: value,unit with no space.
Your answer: 56,V
